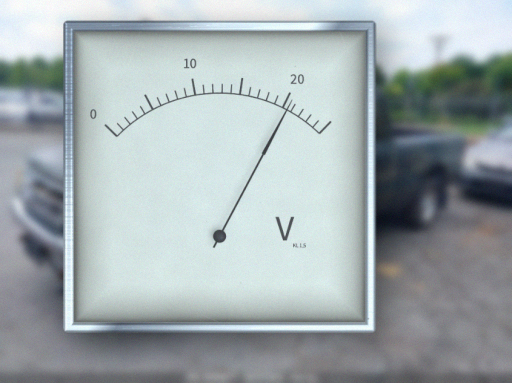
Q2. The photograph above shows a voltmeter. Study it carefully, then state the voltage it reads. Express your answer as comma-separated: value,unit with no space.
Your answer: 20.5,V
